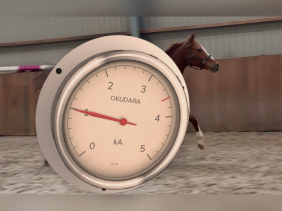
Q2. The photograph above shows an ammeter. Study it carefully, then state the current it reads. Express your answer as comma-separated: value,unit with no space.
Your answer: 1,kA
